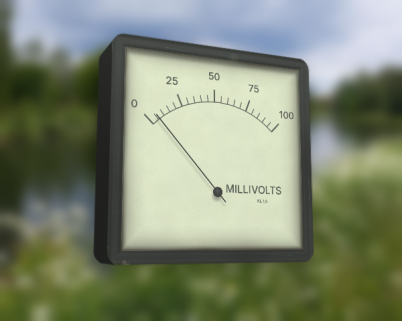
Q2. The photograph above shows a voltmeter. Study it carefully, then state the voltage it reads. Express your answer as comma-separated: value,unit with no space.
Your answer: 5,mV
